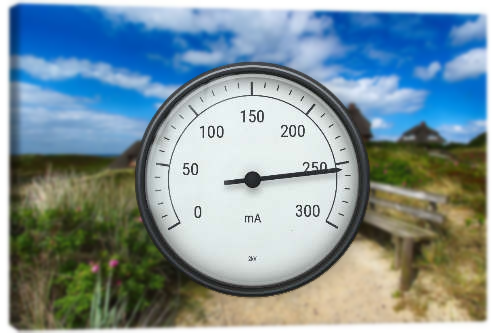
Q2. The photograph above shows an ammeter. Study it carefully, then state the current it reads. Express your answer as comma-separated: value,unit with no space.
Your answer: 255,mA
